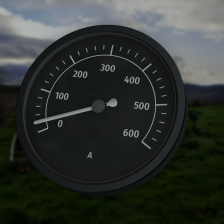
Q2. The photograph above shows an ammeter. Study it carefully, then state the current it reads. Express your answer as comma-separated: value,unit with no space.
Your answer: 20,A
